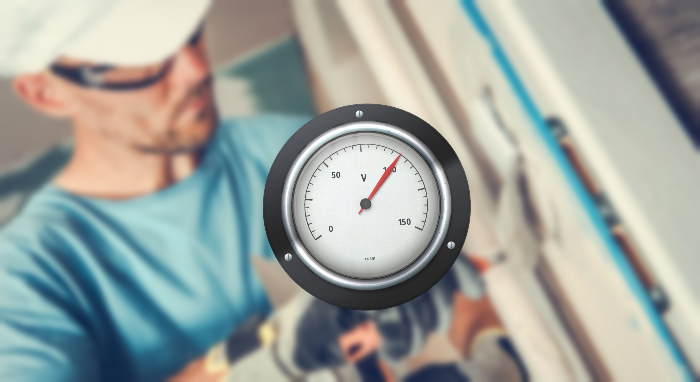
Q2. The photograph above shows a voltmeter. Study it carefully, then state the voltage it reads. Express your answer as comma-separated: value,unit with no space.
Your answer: 100,V
